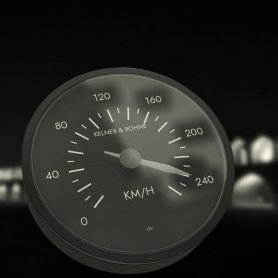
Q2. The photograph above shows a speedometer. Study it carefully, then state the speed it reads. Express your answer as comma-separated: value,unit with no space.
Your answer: 240,km/h
